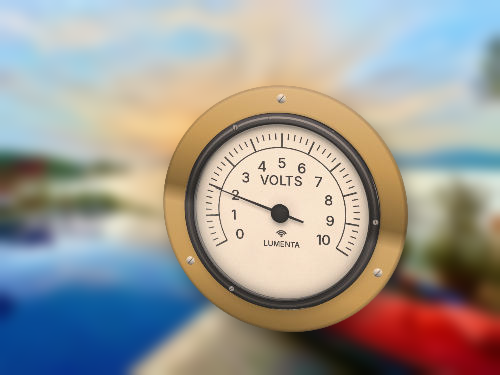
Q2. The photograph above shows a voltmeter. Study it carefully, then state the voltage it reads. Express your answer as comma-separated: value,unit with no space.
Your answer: 2,V
